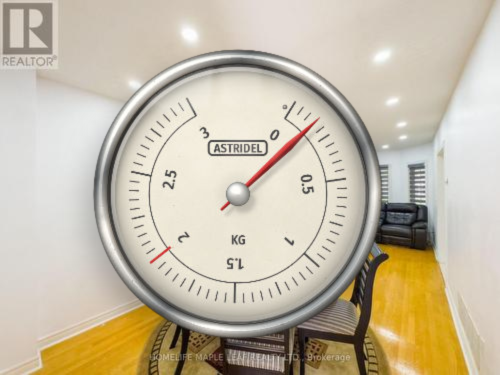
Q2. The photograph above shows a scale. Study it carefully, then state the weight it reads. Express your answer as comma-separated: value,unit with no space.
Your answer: 0.15,kg
